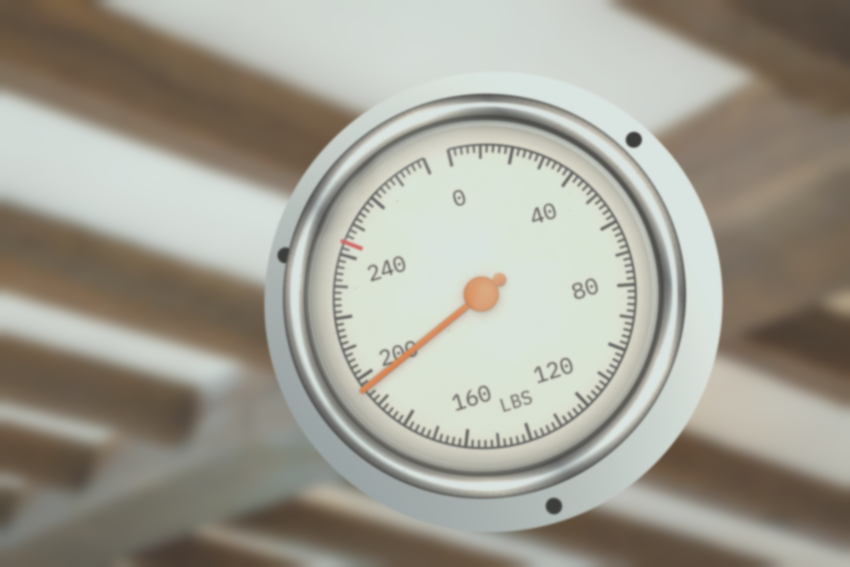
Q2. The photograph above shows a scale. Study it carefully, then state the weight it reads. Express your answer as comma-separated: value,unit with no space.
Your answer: 196,lb
